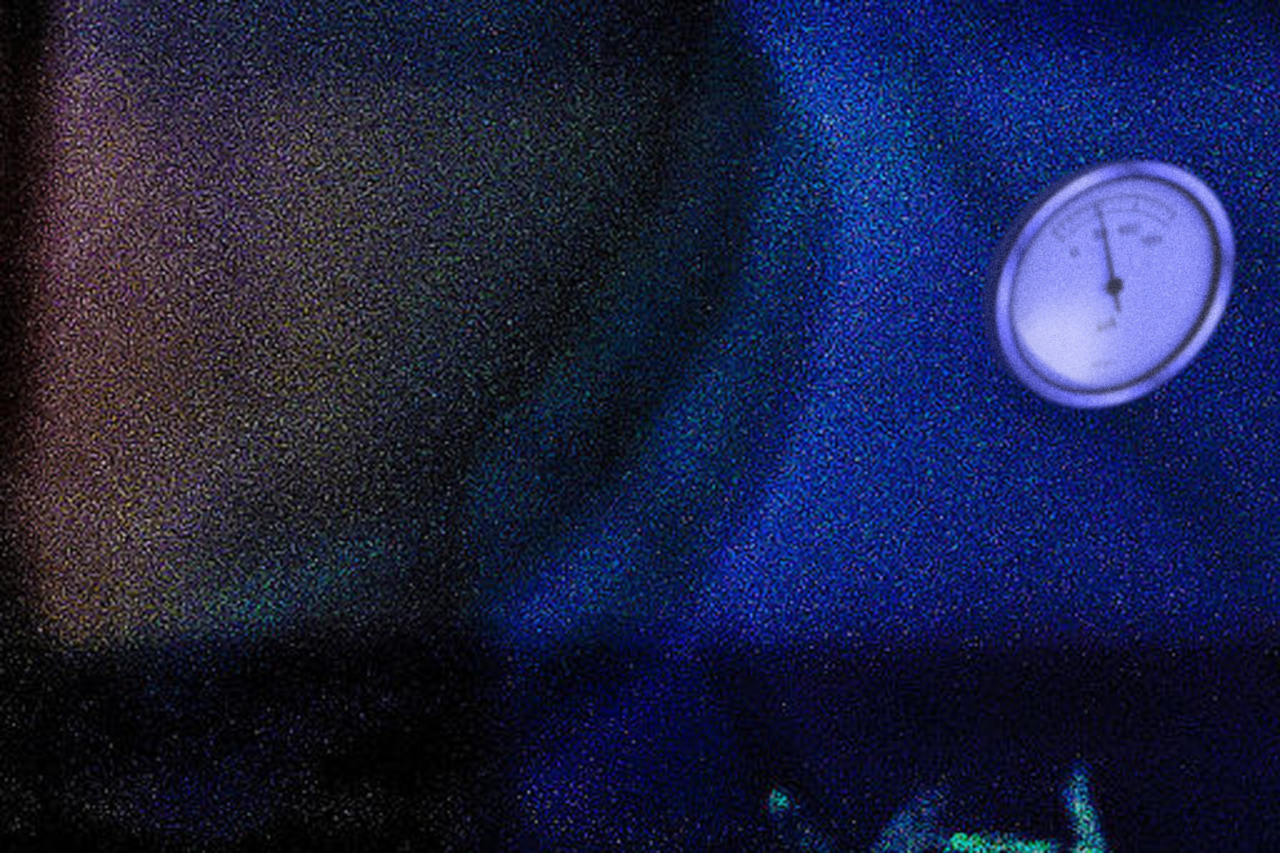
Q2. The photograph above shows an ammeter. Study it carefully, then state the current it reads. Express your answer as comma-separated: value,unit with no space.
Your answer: 50,µA
